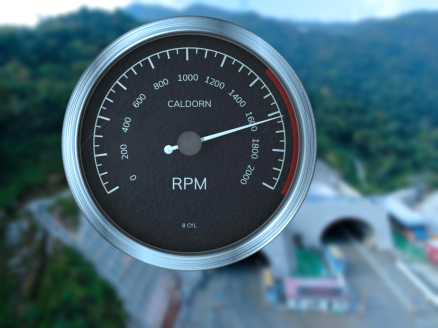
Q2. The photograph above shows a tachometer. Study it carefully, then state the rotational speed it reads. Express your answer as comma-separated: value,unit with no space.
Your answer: 1625,rpm
